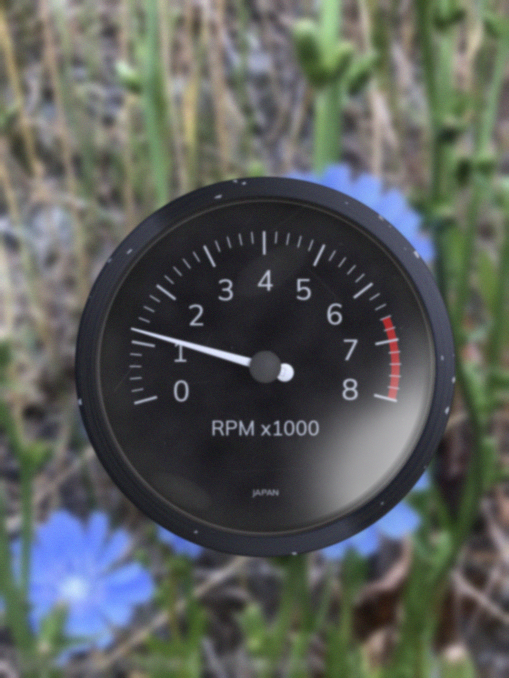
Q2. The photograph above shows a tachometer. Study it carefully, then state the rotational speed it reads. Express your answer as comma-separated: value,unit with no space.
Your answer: 1200,rpm
